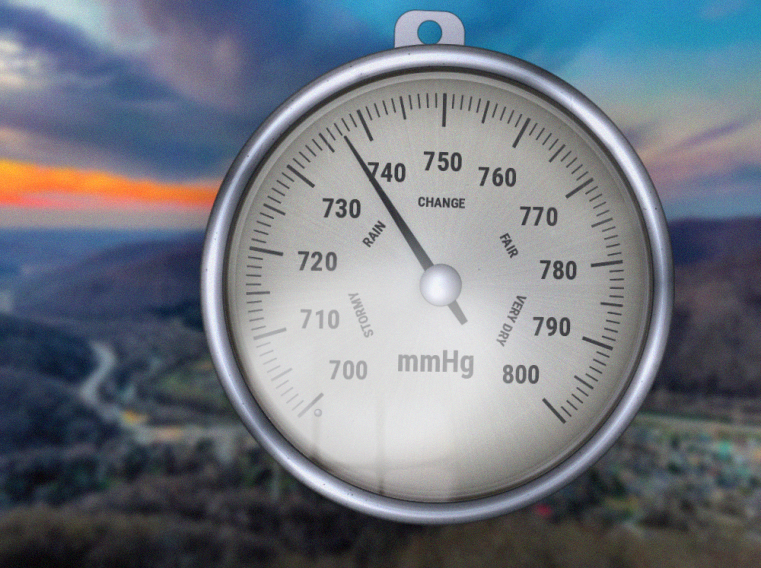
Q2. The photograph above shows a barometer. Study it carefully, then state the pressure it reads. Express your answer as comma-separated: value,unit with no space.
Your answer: 737,mmHg
